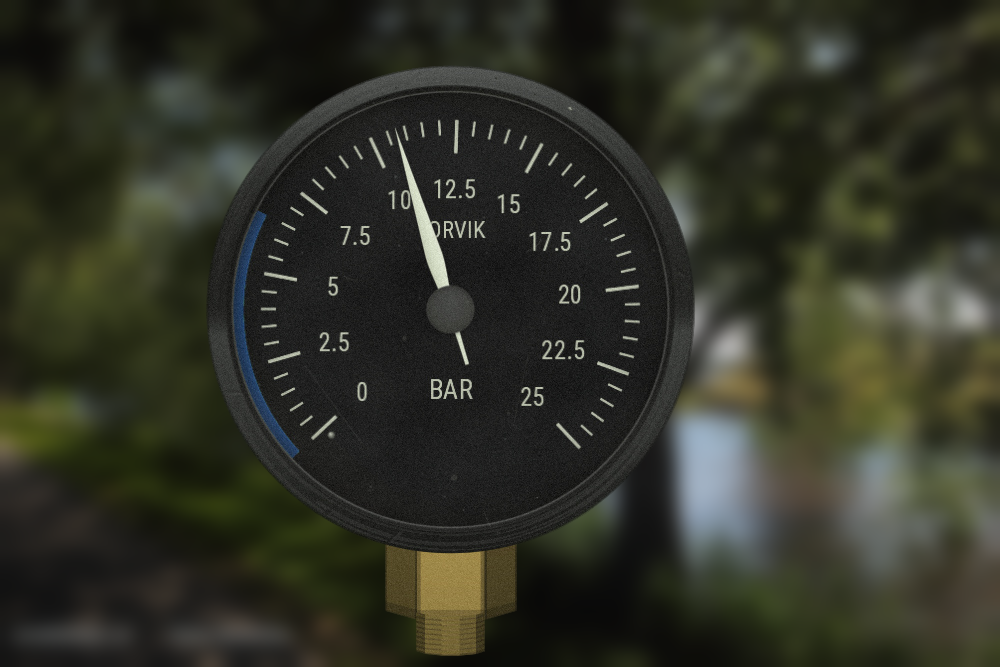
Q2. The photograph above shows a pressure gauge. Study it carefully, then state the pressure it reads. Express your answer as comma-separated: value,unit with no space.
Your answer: 10.75,bar
